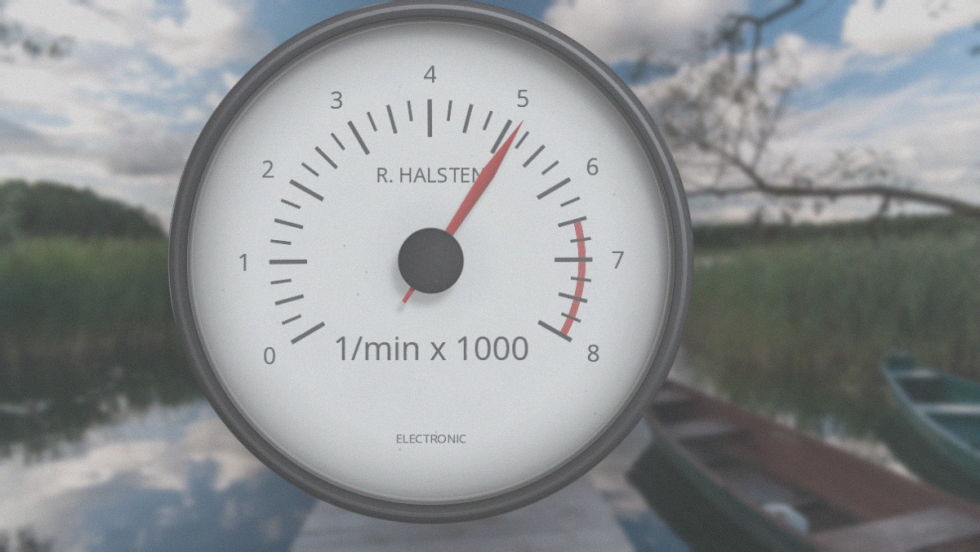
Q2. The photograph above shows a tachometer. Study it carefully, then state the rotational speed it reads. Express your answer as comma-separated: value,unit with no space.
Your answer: 5125,rpm
